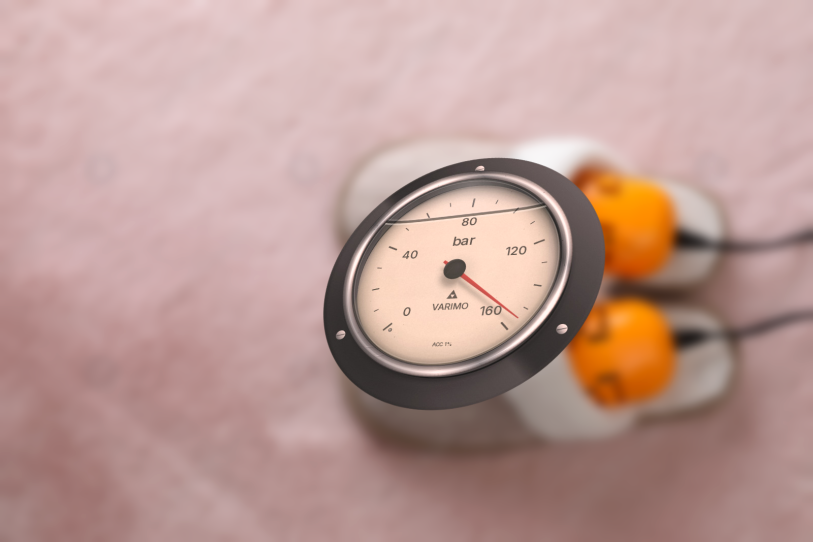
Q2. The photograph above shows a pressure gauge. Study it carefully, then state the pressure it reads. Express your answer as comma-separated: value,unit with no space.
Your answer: 155,bar
